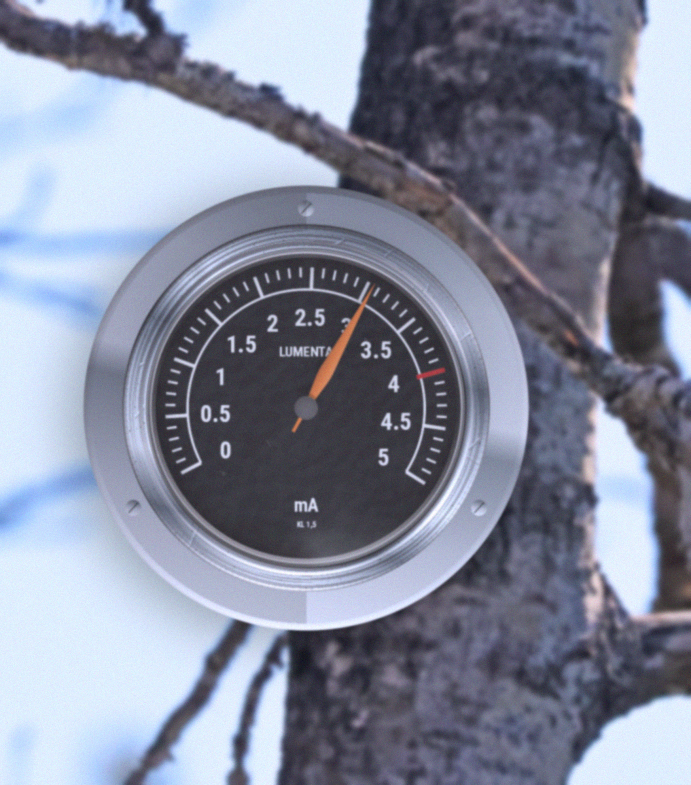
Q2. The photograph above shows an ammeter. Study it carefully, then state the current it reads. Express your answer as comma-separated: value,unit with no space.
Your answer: 3.05,mA
